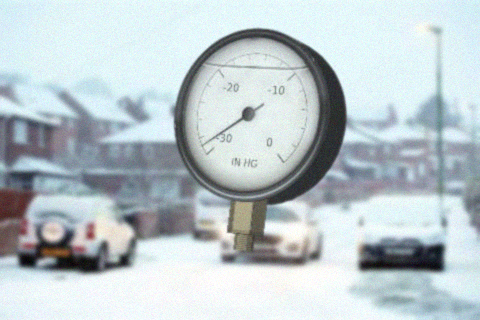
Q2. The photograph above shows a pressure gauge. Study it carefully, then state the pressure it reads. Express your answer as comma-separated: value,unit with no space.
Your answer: -29,inHg
